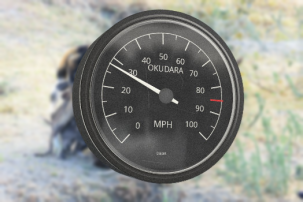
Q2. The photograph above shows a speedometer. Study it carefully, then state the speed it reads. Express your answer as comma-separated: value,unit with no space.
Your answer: 27.5,mph
